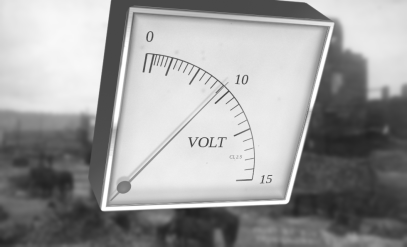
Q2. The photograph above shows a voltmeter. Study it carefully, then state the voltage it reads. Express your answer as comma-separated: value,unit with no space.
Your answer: 9.5,V
